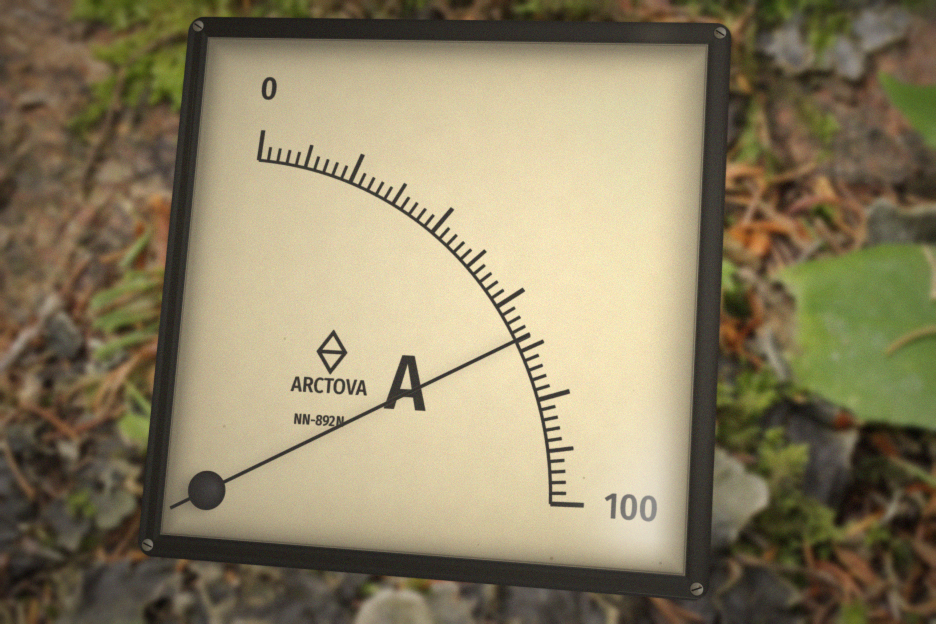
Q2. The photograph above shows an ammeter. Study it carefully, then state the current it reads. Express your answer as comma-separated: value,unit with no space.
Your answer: 68,A
